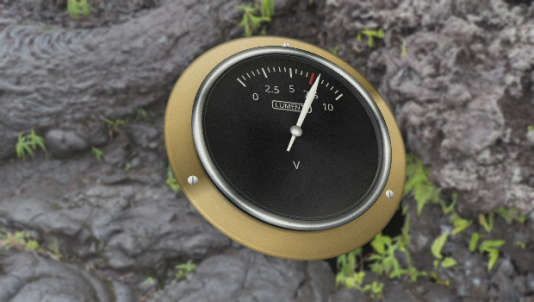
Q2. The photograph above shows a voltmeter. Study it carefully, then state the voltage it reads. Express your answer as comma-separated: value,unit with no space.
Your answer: 7.5,V
